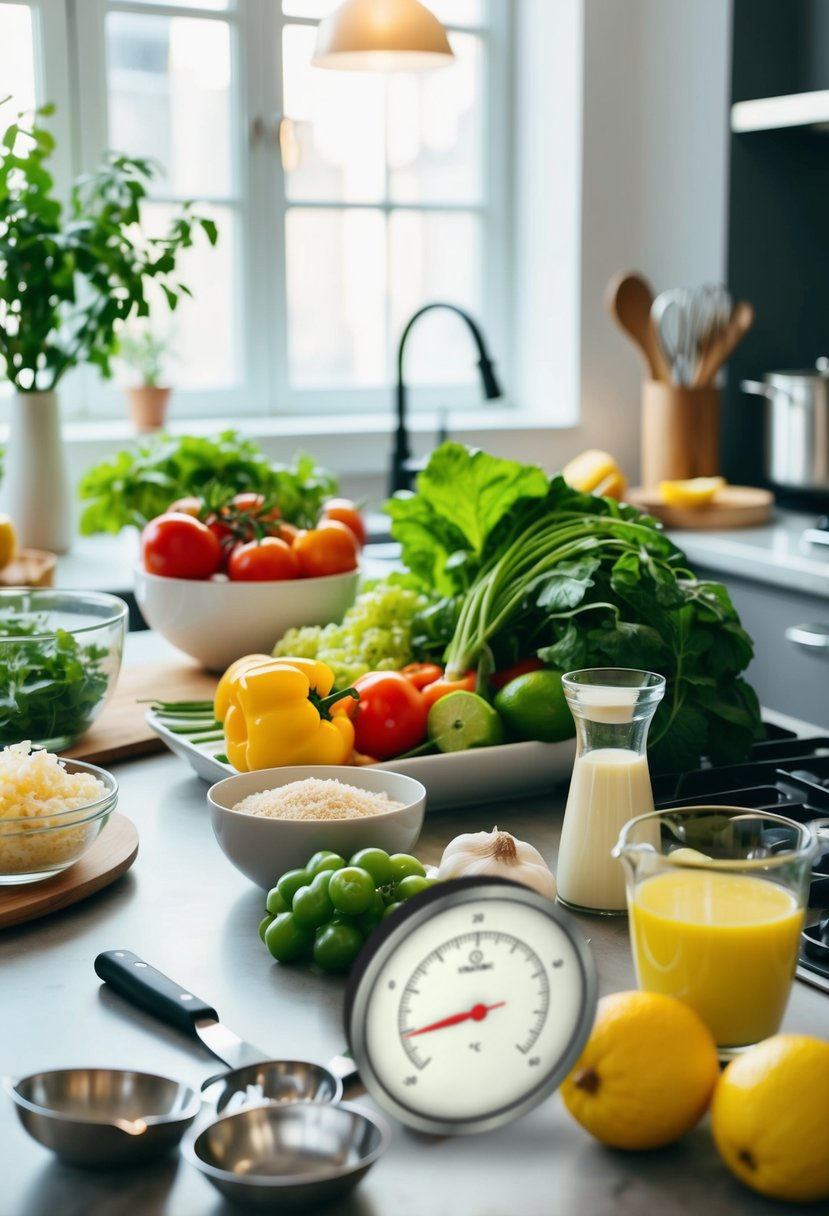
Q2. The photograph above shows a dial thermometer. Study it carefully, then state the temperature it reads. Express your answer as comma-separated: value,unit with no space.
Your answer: -10,°C
